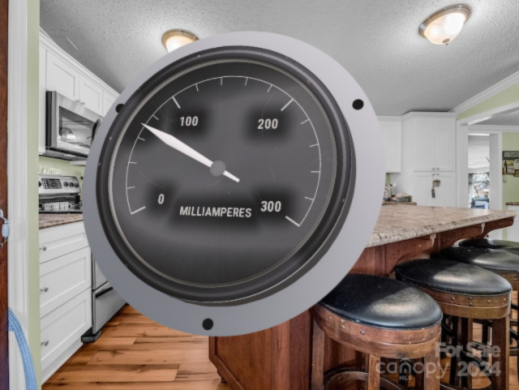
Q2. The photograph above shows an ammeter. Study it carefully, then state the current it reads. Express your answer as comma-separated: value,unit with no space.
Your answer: 70,mA
